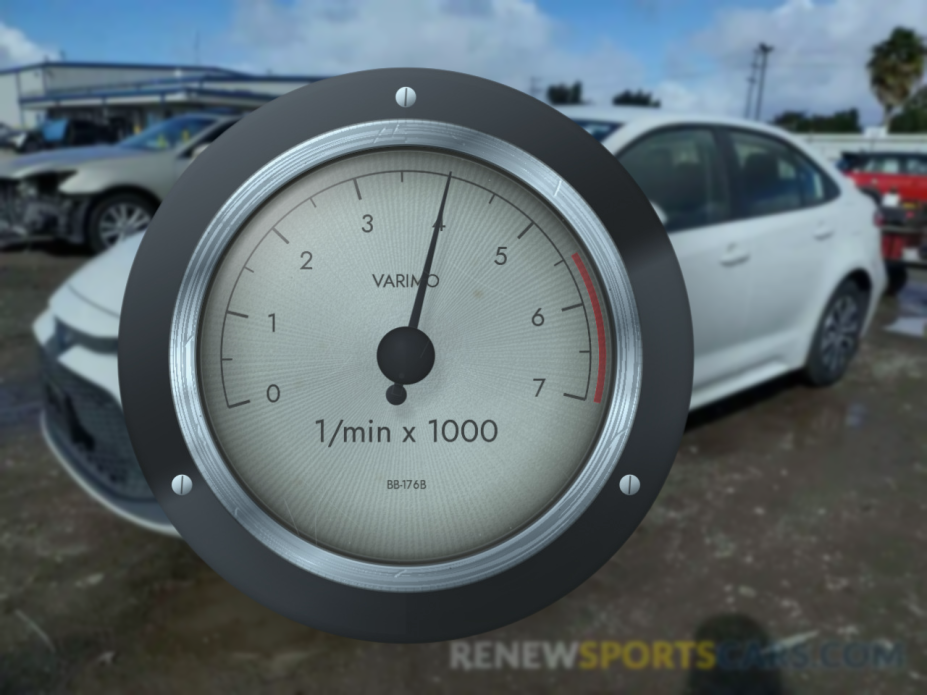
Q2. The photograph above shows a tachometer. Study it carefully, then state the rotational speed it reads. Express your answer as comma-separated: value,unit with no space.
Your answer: 4000,rpm
